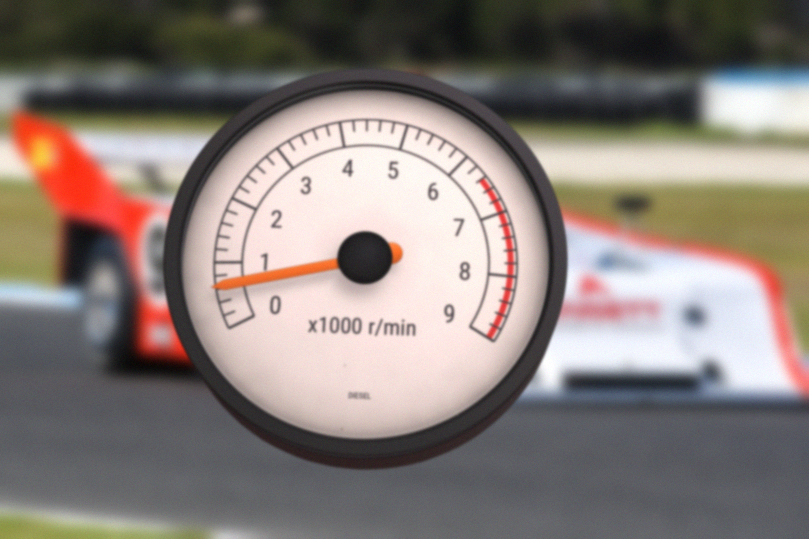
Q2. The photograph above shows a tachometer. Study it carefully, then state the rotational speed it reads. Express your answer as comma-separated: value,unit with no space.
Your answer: 600,rpm
